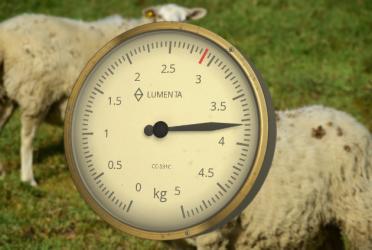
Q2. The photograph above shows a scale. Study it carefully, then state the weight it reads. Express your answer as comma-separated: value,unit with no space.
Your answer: 3.8,kg
